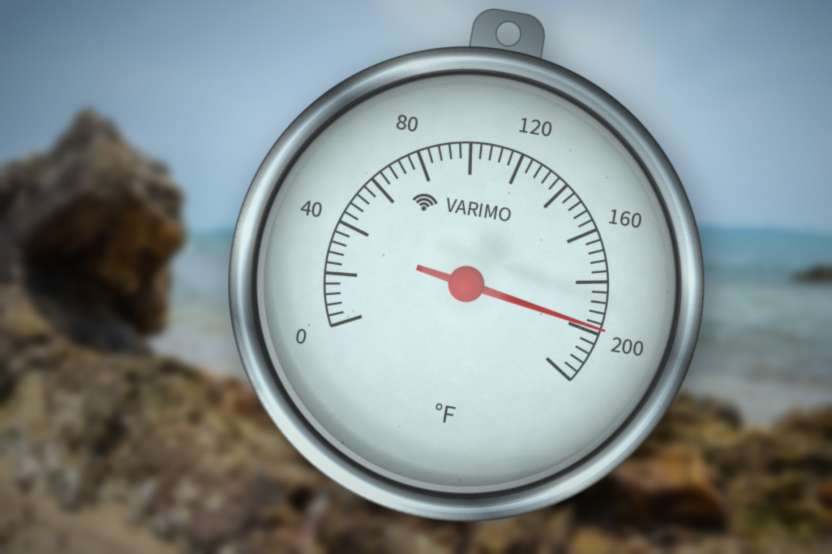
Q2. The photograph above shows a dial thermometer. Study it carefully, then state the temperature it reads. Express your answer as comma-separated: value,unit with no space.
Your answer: 198,°F
